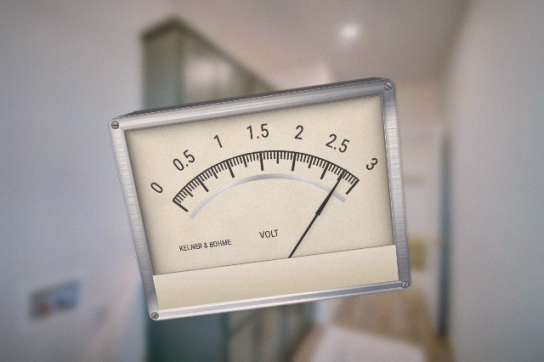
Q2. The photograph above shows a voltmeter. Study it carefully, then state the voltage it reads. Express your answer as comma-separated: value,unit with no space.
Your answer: 2.75,V
